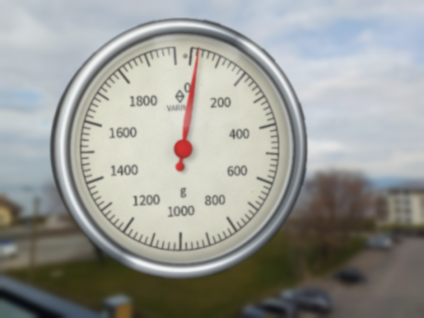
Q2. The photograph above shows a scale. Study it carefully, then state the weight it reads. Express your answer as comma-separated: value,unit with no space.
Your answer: 20,g
